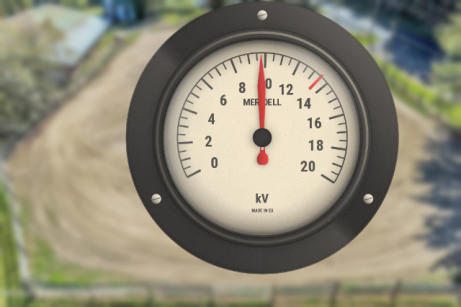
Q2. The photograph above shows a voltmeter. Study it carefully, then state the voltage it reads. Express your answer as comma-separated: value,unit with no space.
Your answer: 9.75,kV
